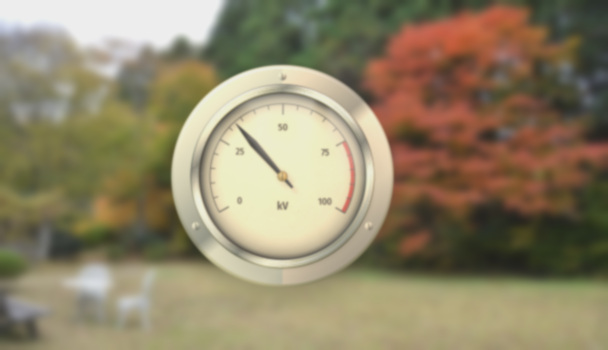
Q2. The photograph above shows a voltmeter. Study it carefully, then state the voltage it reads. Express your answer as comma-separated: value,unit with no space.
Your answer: 32.5,kV
